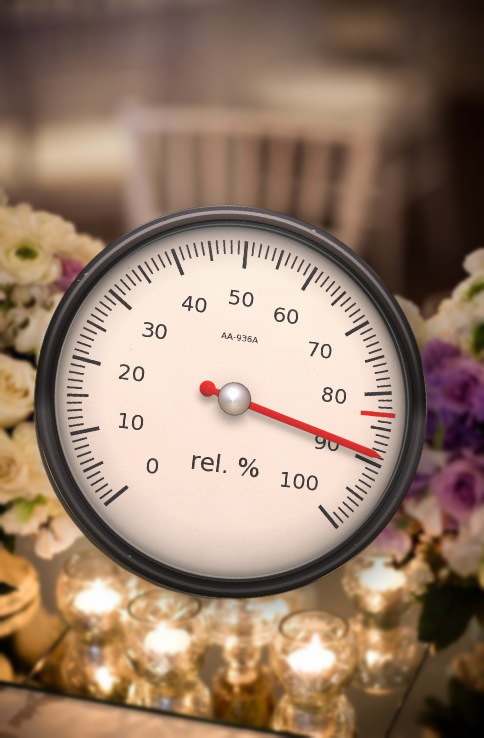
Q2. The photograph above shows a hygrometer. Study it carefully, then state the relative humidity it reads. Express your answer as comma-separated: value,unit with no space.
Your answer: 89,%
